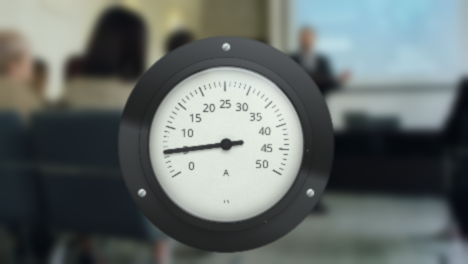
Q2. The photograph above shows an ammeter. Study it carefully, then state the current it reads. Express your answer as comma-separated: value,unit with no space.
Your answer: 5,A
